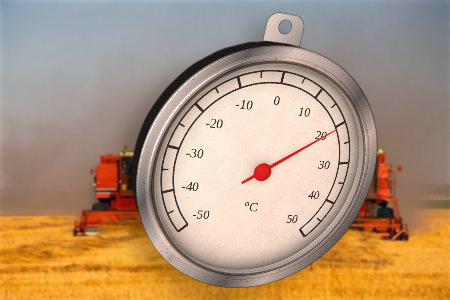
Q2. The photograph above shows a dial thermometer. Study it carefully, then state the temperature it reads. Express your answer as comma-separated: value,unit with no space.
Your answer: 20,°C
